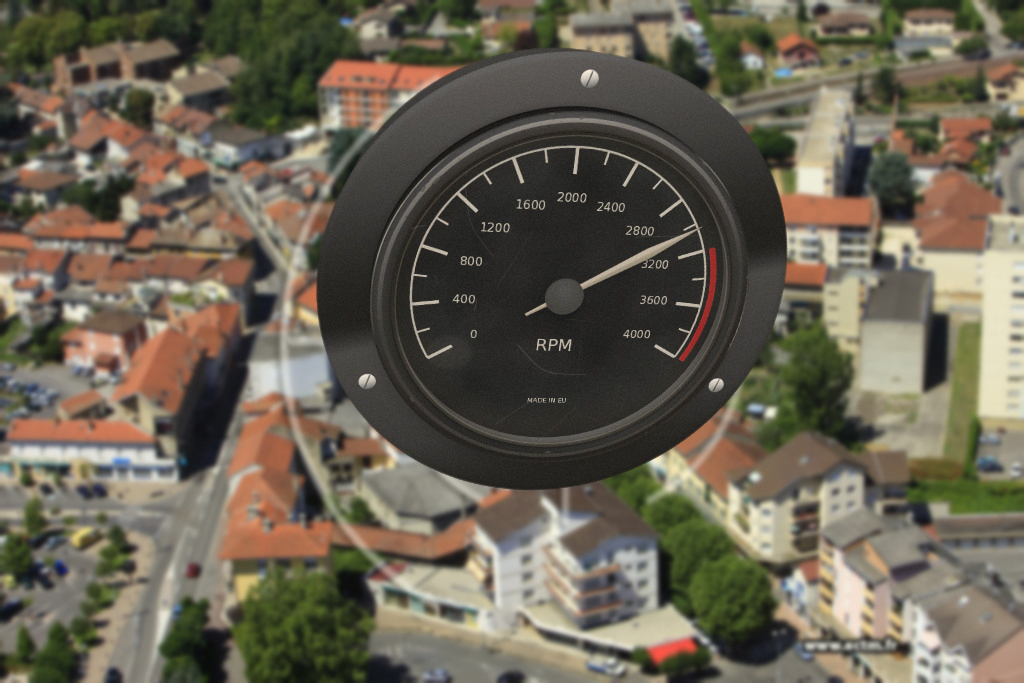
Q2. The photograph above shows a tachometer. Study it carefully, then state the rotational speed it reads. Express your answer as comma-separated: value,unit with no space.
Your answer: 3000,rpm
